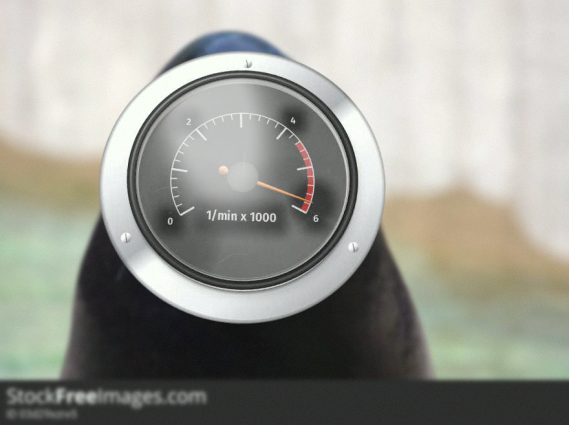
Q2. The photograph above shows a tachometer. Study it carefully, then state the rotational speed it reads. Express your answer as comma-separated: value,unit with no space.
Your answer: 5800,rpm
